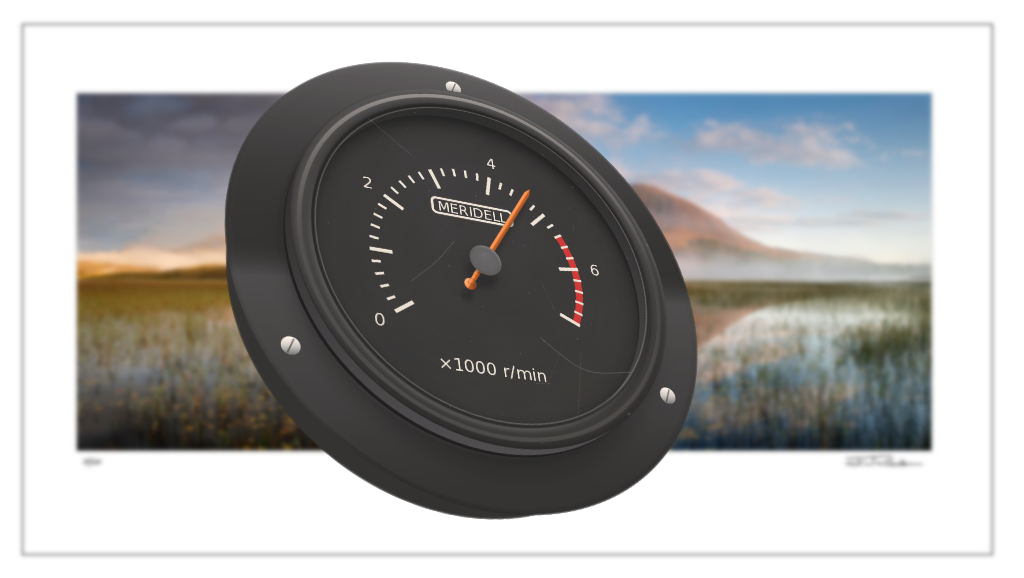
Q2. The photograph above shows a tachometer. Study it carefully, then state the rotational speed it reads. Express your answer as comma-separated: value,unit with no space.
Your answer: 4600,rpm
